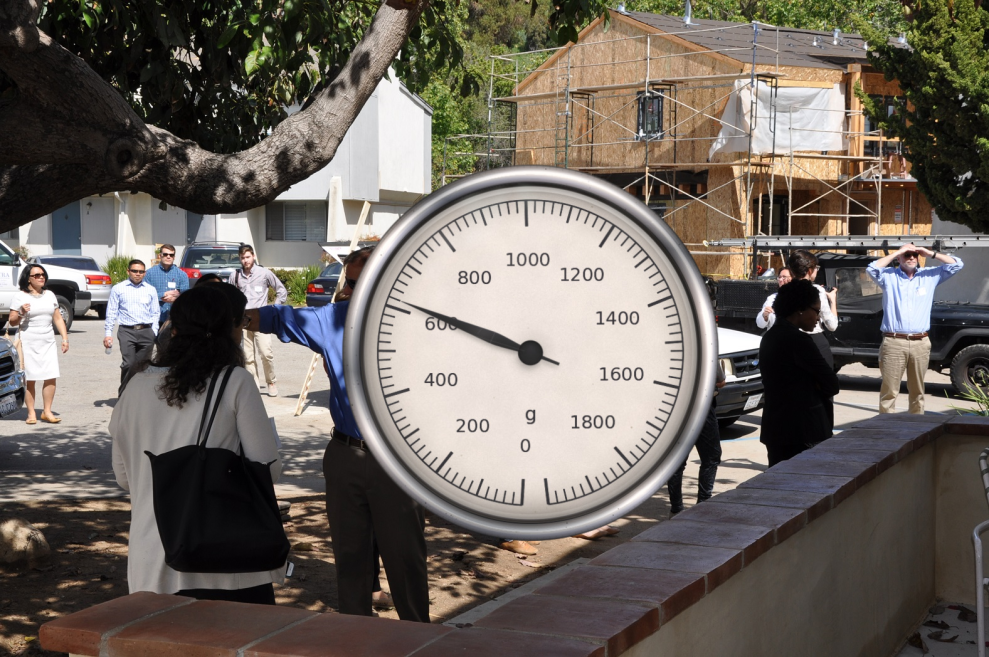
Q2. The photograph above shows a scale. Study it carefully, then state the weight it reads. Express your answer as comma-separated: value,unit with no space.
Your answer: 620,g
